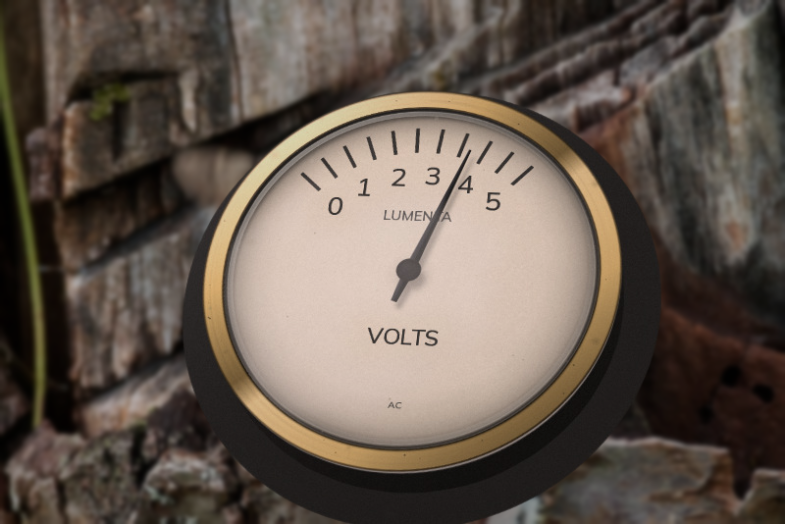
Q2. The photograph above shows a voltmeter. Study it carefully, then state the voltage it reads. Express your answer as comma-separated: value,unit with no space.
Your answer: 3.75,V
